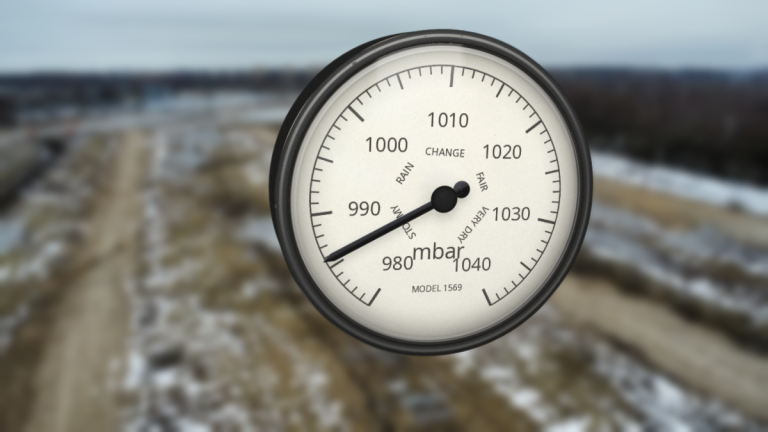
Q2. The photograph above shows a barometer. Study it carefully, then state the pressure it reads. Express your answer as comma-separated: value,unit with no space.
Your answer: 986,mbar
